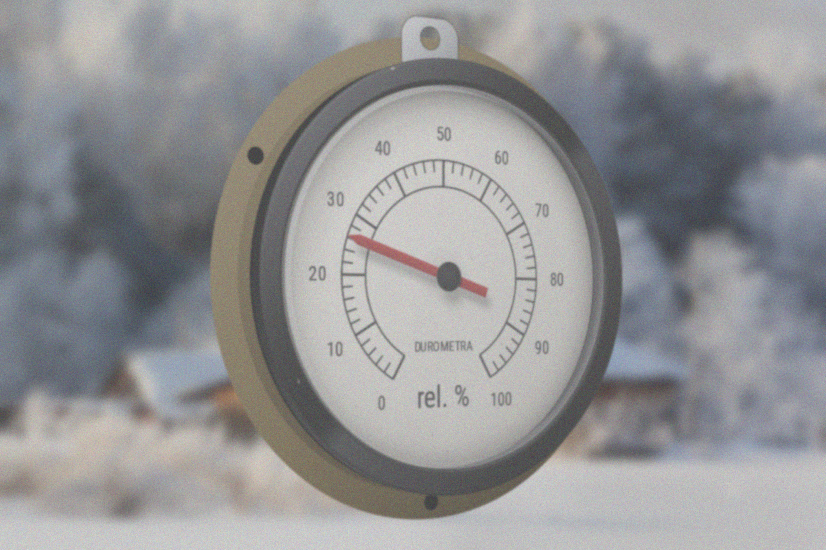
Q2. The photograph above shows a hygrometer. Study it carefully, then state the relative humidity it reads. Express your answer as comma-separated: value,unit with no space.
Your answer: 26,%
